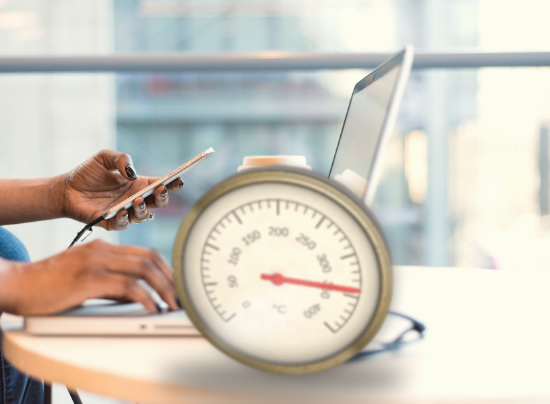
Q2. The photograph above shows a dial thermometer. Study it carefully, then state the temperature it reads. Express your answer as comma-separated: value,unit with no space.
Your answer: 340,°C
